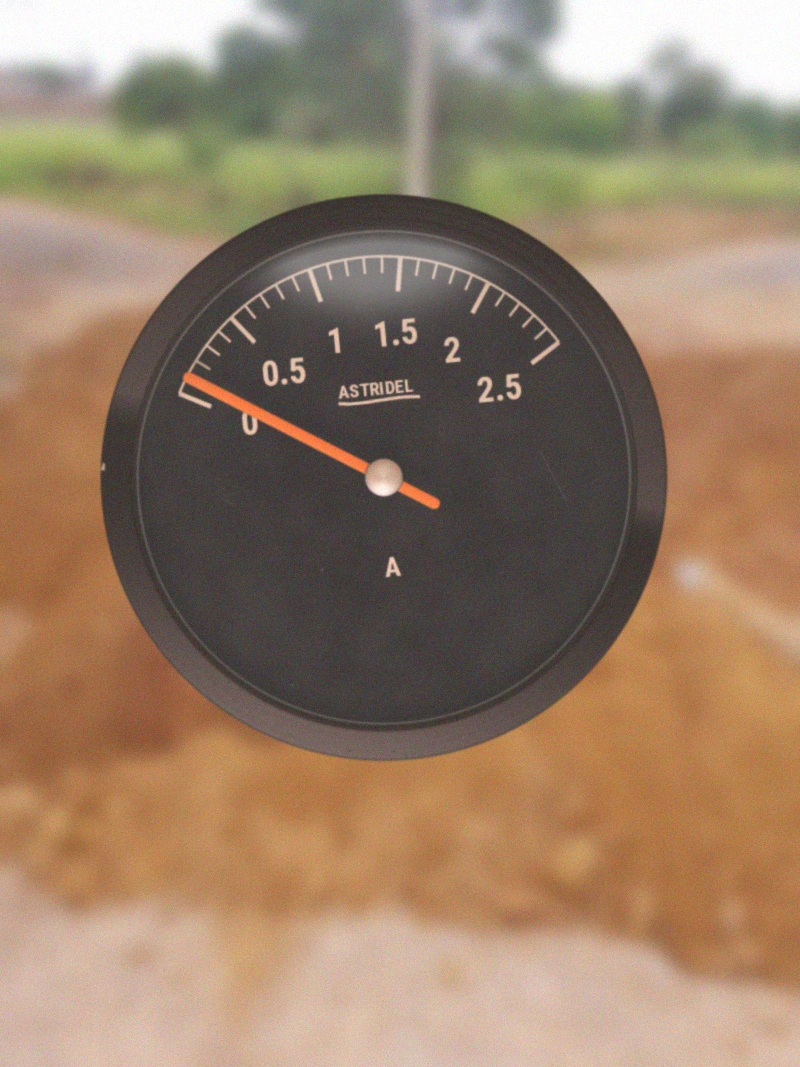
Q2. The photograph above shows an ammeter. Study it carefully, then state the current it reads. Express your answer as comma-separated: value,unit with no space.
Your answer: 0.1,A
